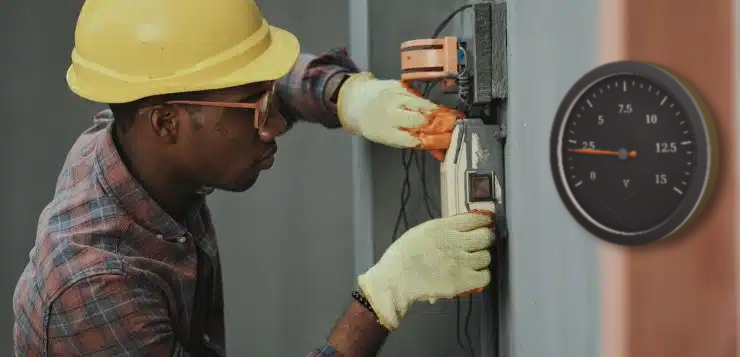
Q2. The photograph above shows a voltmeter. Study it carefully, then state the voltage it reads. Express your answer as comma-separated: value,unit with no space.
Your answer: 2,V
